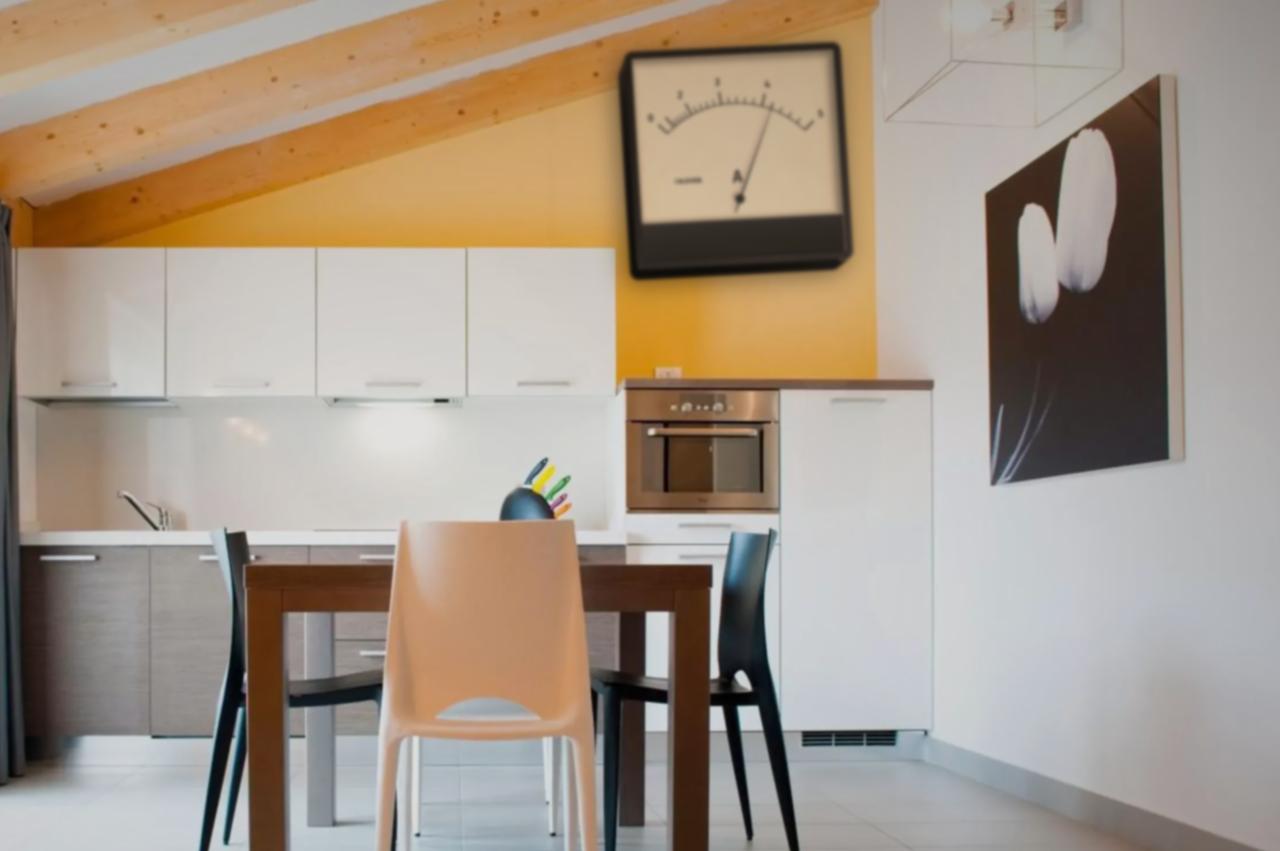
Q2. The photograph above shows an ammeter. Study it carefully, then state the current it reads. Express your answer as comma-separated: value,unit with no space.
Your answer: 4.2,A
